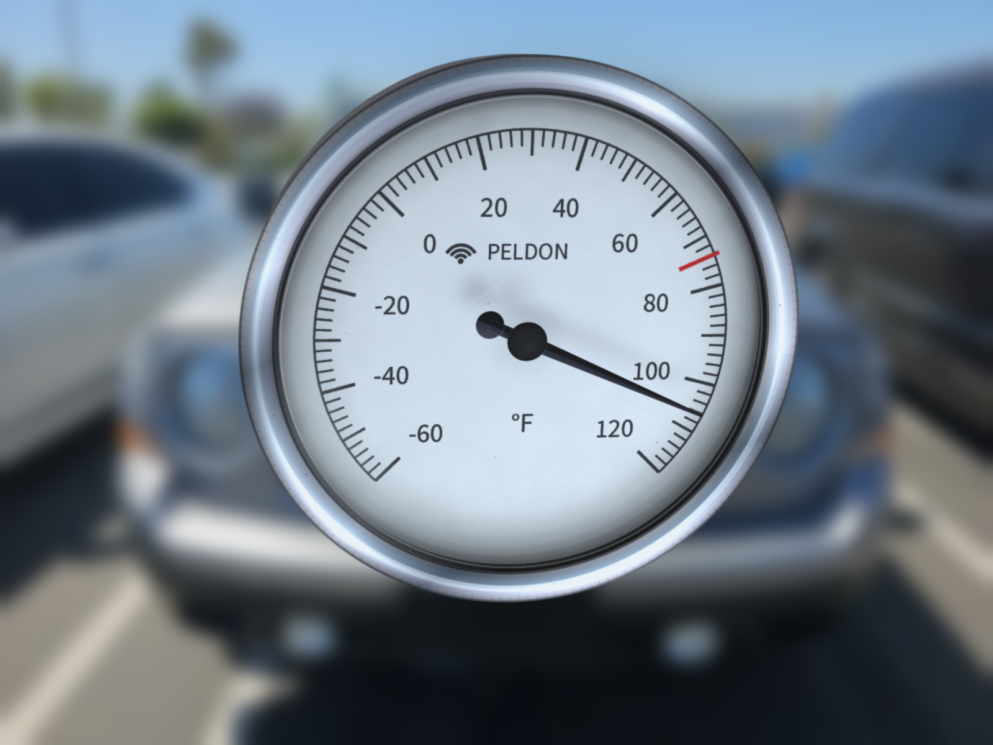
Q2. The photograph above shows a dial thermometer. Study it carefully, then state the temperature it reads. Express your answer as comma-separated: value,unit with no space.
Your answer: 106,°F
